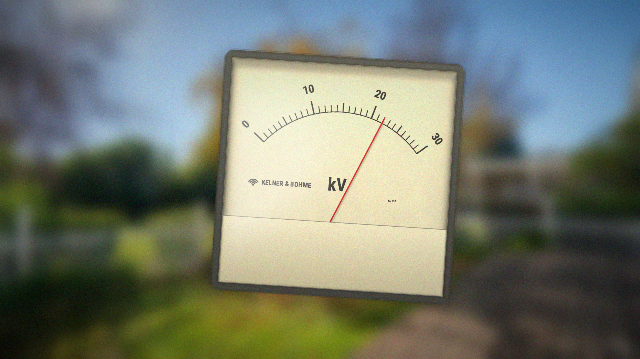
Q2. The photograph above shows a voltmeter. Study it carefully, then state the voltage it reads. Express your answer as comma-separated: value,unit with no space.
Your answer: 22,kV
